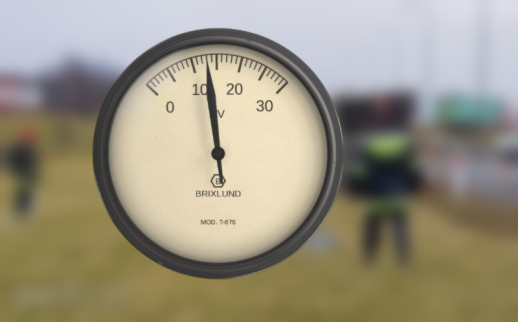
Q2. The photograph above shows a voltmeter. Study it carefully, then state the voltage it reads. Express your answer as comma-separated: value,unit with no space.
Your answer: 13,kV
